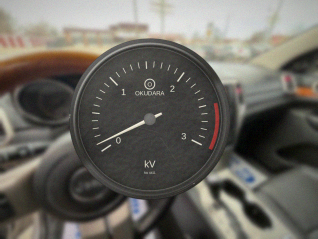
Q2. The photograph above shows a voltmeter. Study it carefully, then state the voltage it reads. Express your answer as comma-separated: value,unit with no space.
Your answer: 0.1,kV
